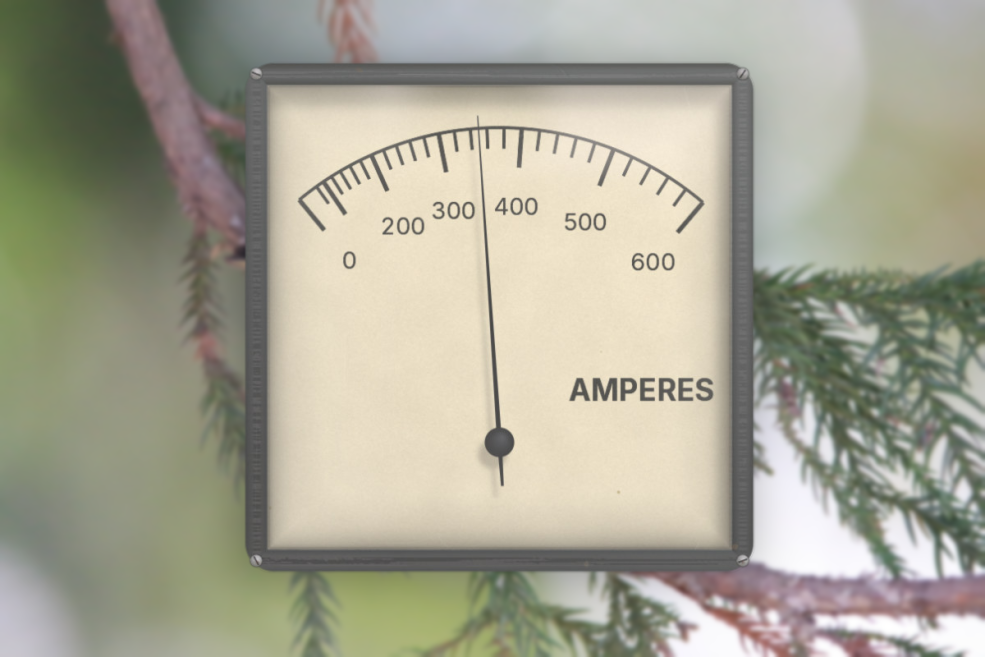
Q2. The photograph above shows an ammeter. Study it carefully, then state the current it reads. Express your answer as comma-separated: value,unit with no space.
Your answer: 350,A
